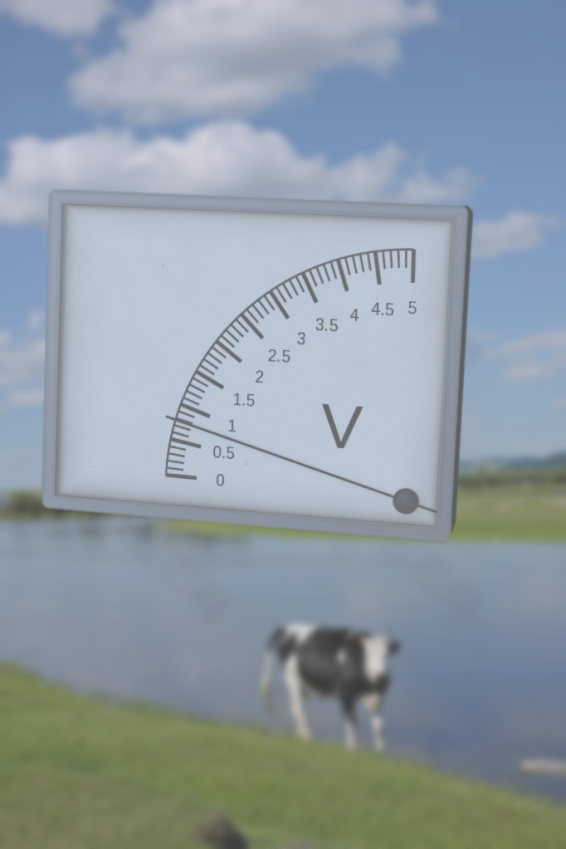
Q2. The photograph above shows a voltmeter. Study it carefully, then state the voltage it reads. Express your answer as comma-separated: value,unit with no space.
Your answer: 0.8,V
